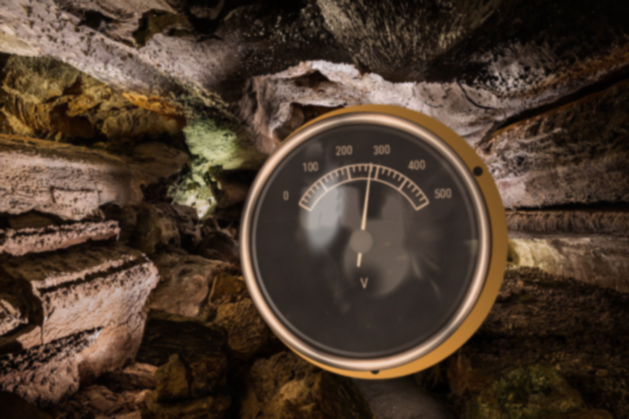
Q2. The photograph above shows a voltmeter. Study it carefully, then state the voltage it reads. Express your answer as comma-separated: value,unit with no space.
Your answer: 280,V
